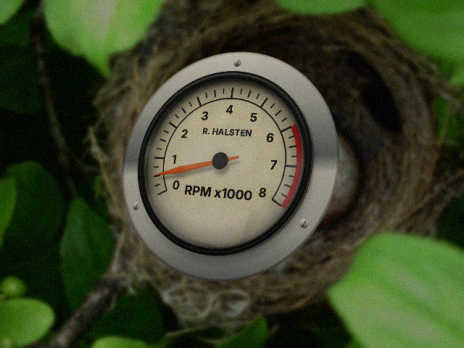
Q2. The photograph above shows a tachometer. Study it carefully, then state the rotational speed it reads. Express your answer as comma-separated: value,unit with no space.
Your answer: 500,rpm
